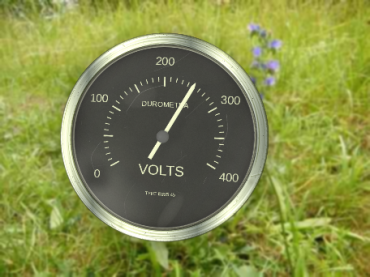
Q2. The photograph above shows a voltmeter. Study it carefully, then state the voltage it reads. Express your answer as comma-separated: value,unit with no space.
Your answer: 250,V
